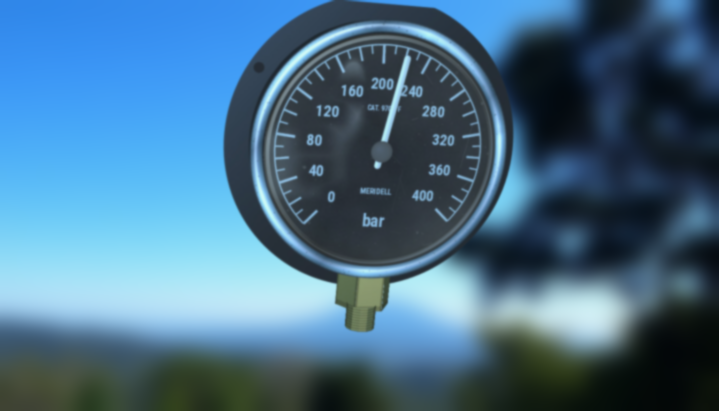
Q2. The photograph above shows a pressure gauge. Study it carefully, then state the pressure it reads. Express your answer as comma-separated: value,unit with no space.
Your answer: 220,bar
